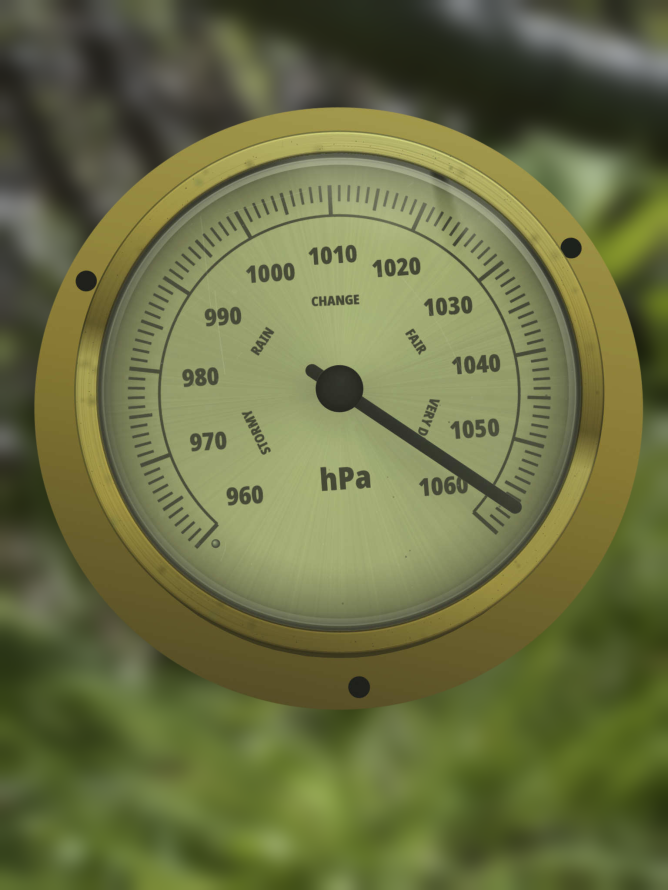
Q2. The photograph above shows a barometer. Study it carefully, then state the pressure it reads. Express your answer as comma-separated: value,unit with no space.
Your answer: 1057,hPa
